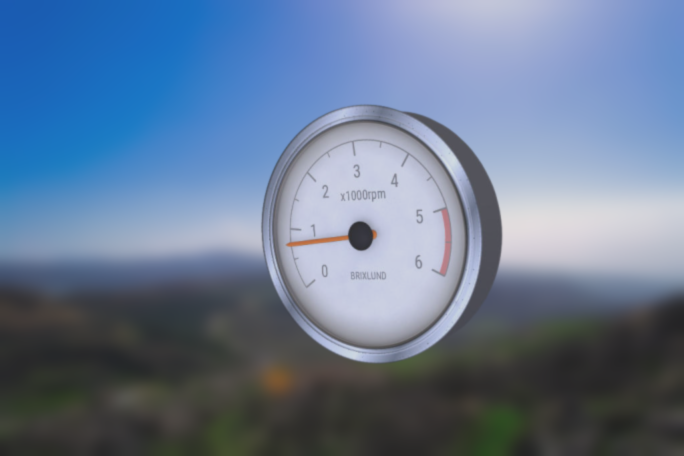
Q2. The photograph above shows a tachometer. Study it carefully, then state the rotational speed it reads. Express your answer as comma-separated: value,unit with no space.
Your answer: 750,rpm
